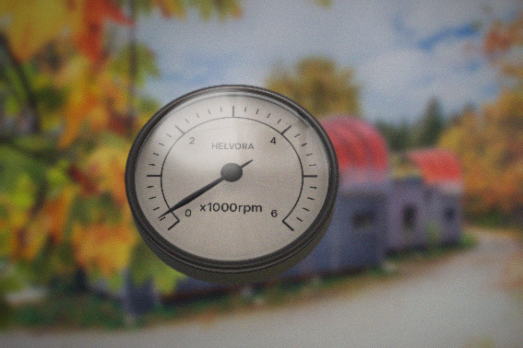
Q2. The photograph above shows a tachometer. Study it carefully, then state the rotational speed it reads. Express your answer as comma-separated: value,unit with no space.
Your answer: 200,rpm
